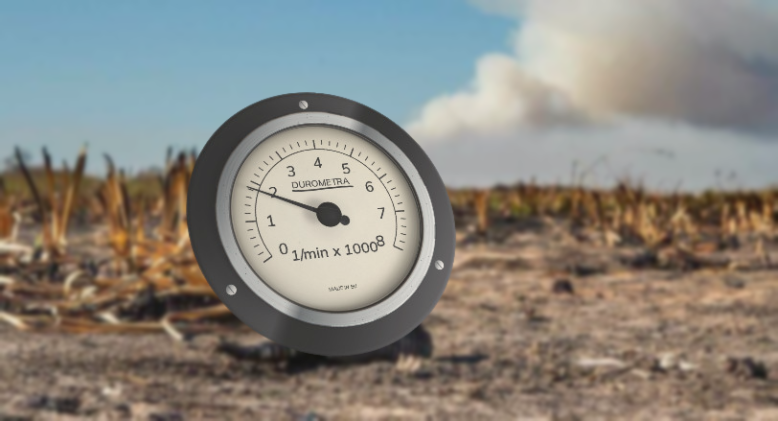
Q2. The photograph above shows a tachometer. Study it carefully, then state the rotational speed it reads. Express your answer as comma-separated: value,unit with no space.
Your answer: 1800,rpm
